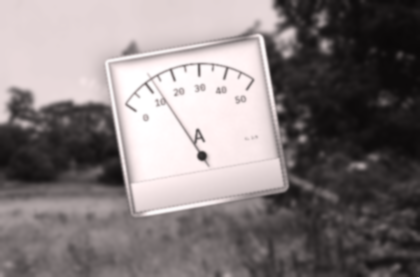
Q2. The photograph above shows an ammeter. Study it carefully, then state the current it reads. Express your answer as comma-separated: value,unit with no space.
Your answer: 12.5,A
